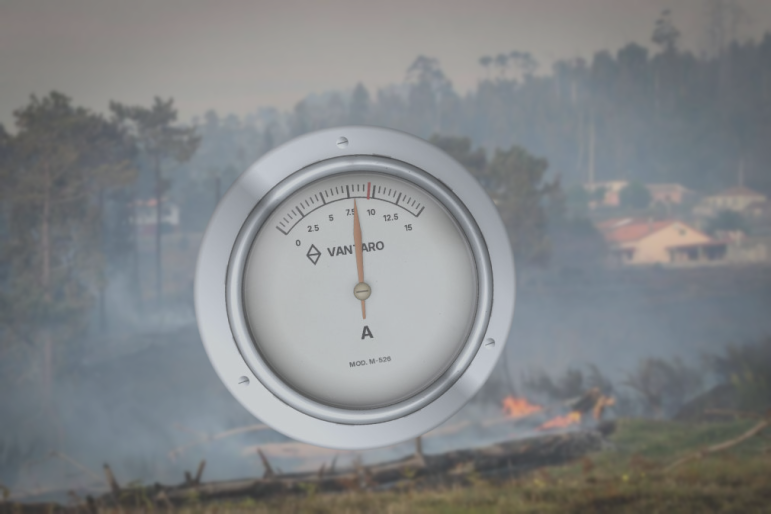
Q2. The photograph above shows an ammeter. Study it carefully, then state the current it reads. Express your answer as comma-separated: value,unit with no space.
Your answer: 8,A
